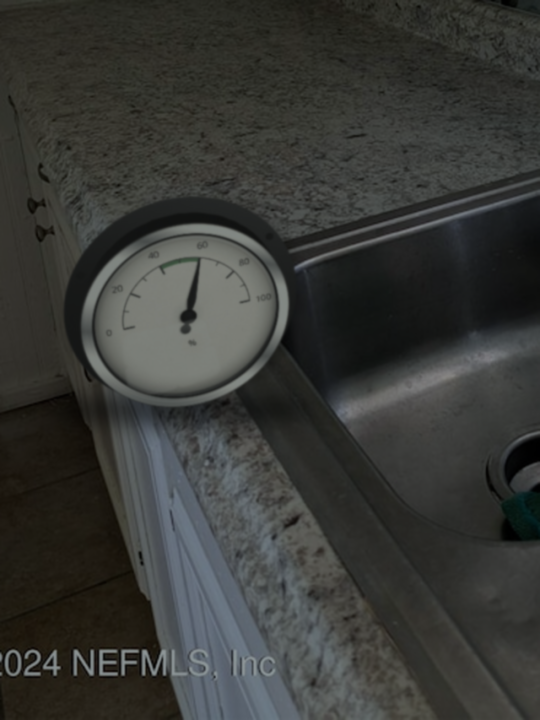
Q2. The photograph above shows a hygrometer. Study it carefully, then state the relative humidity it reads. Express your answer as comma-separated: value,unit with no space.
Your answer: 60,%
